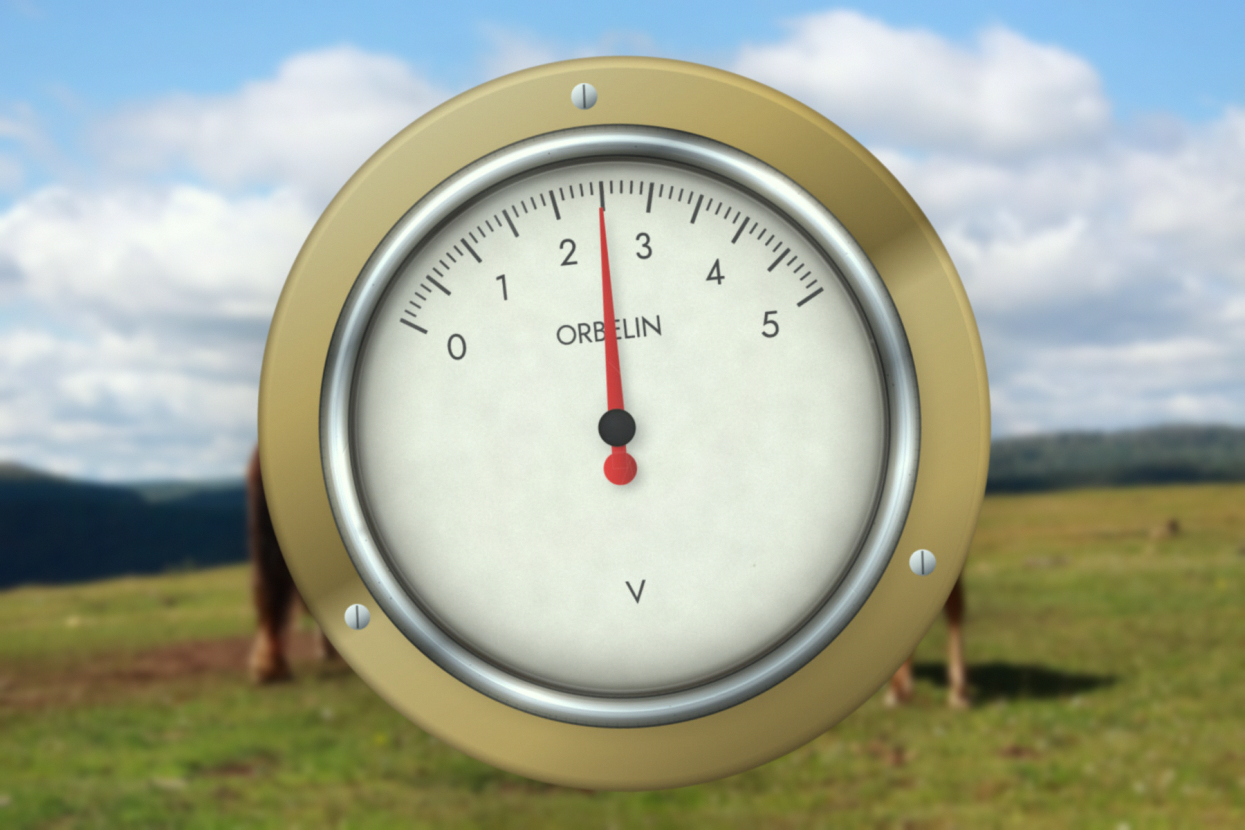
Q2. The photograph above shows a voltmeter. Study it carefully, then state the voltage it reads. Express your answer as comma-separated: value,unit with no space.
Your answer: 2.5,V
